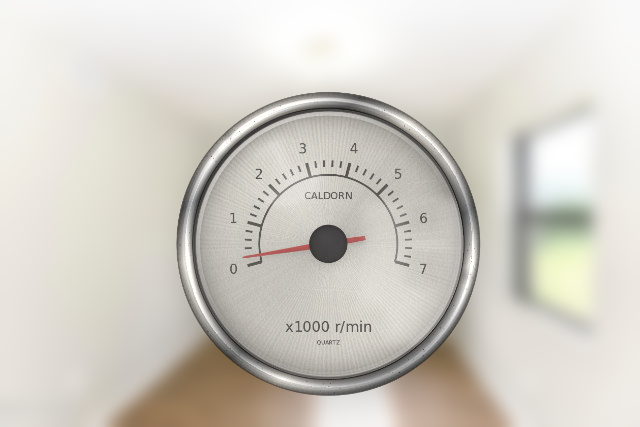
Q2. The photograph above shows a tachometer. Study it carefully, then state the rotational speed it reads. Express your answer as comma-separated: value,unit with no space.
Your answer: 200,rpm
